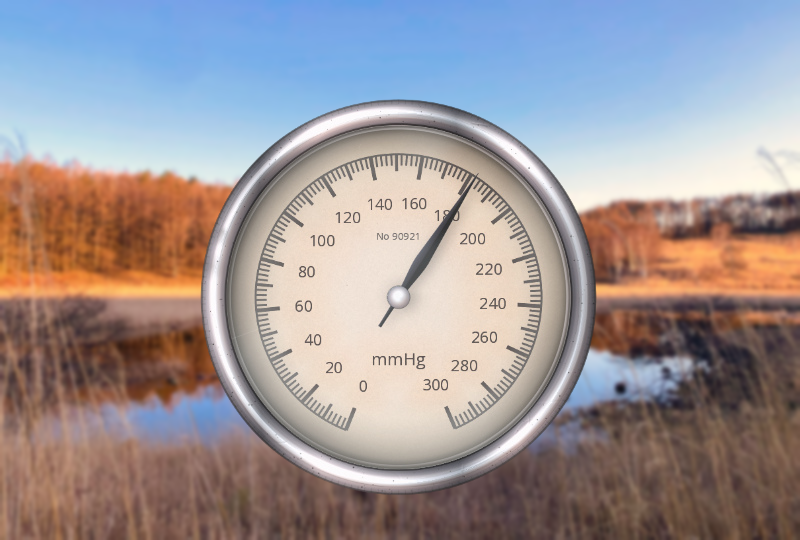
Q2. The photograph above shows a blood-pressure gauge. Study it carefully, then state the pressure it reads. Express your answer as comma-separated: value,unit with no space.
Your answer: 182,mmHg
